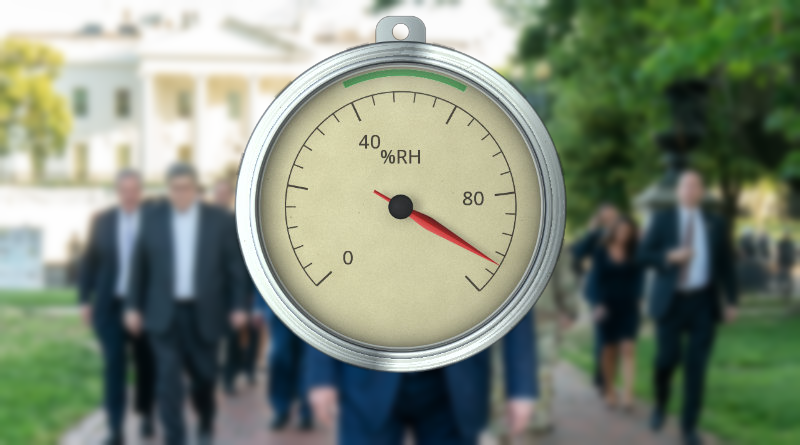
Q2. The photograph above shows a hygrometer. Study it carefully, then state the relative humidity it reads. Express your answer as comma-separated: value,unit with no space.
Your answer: 94,%
